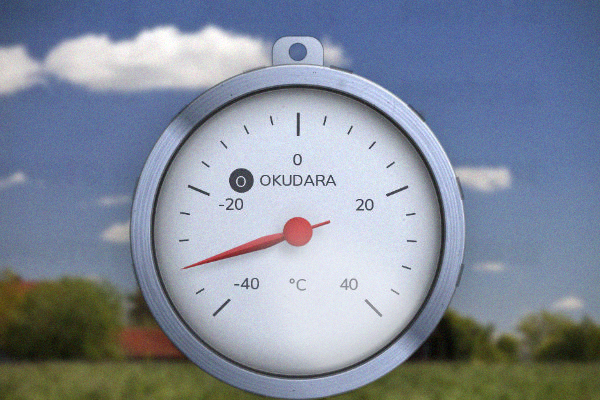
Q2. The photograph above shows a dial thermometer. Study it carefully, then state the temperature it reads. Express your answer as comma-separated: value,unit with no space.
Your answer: -32,°C
